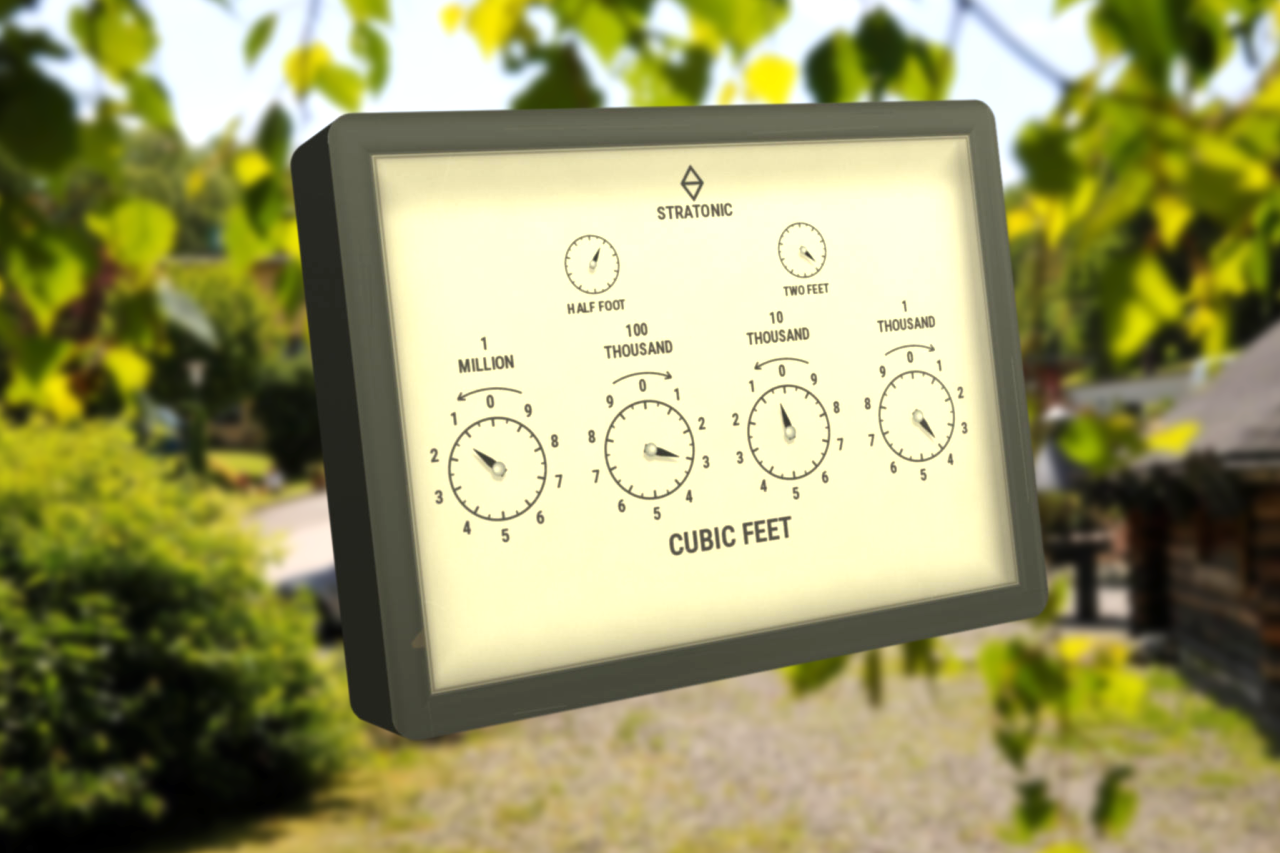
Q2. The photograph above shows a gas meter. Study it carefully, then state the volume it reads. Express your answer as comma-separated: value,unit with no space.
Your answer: 130400,ft³
